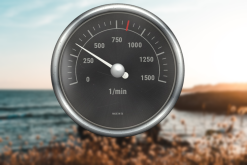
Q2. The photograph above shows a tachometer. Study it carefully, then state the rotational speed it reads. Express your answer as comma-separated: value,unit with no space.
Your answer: 350,rpm
